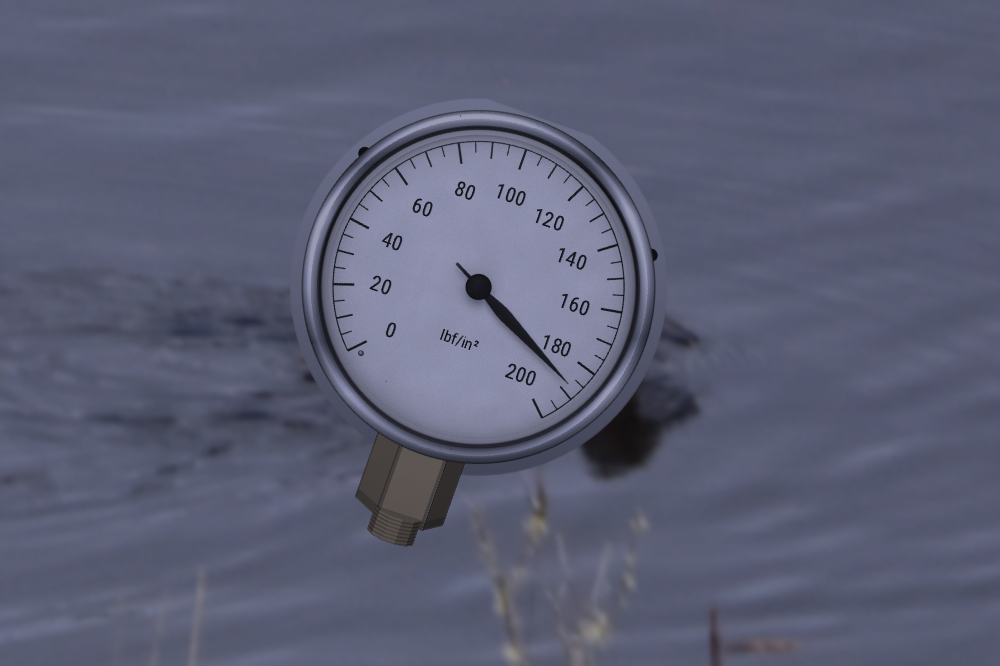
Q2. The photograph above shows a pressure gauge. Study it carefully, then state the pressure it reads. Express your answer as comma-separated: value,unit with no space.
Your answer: 187.5,psi
